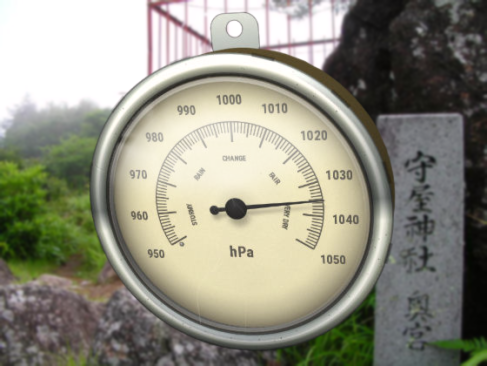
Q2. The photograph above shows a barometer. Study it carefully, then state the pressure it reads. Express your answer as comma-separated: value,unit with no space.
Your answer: 1035,hPa
